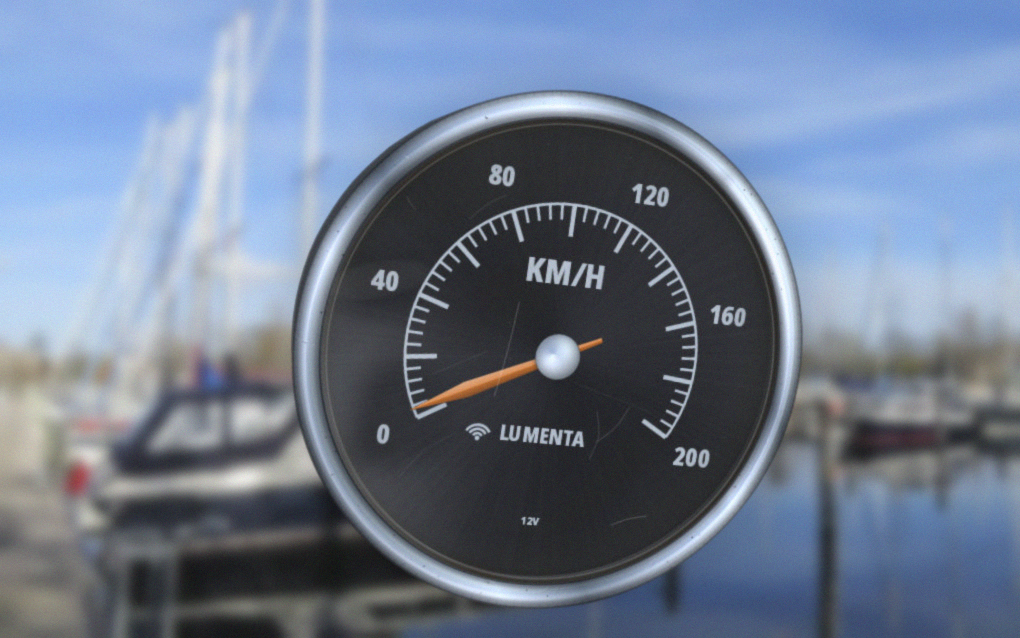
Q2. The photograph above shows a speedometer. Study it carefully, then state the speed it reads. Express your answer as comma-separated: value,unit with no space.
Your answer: 4,km/h
